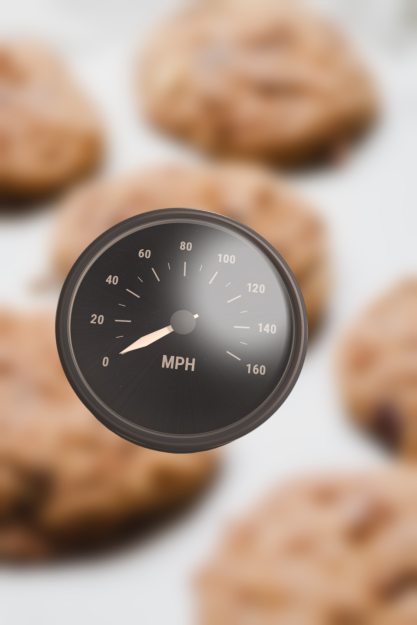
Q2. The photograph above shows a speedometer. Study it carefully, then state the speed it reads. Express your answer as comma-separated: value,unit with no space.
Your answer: 0,mph
